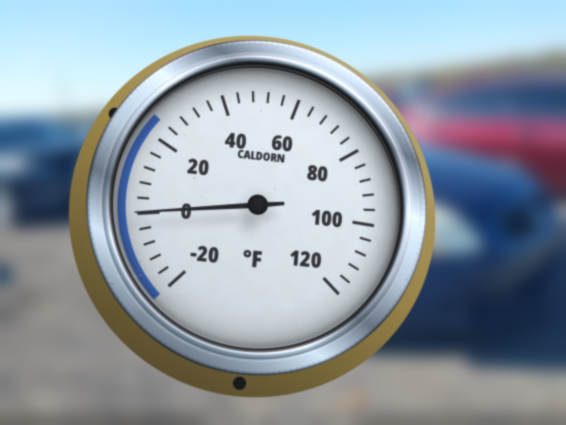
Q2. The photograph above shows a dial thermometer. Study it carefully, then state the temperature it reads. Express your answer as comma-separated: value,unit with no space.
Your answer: 0,°F
